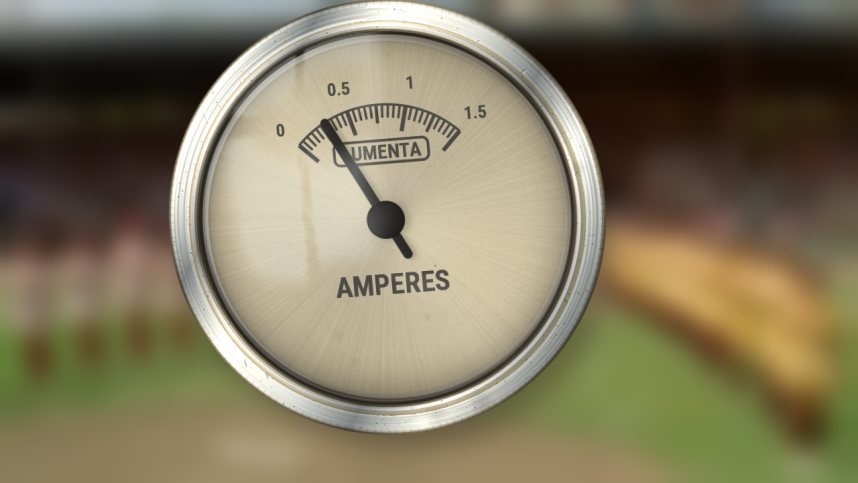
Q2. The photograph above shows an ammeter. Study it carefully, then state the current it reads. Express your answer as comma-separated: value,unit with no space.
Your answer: 0.3,A
